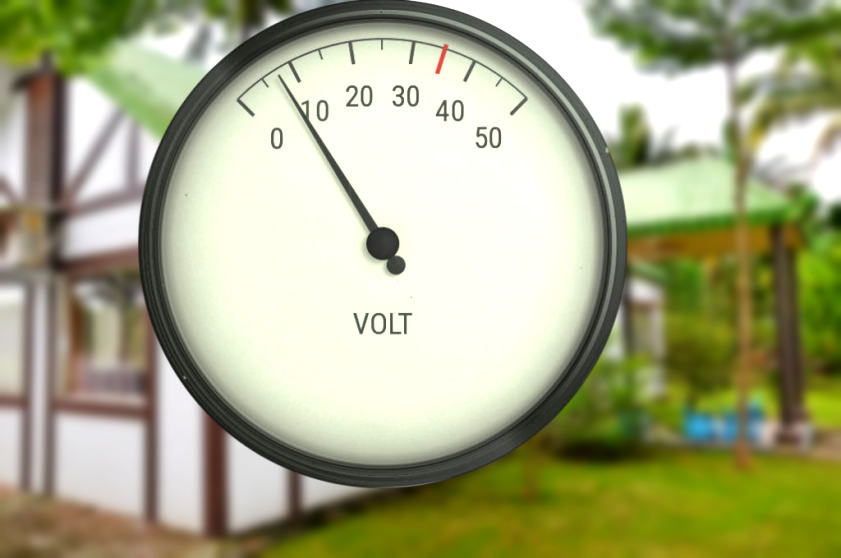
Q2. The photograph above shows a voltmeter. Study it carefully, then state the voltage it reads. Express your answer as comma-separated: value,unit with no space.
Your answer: 7.5,V
